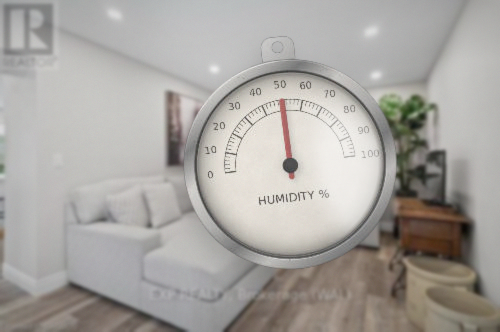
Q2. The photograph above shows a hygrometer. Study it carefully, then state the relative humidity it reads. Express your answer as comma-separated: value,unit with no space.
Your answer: 50,%
